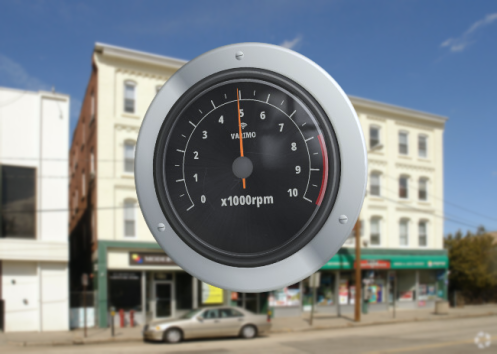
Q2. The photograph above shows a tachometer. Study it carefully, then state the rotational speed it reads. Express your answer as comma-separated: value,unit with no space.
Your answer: 5000,rpm
